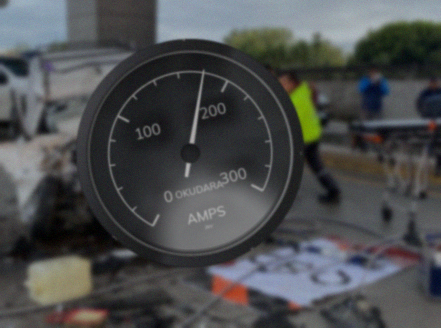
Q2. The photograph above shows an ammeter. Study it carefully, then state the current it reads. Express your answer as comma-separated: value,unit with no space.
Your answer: 180,A
